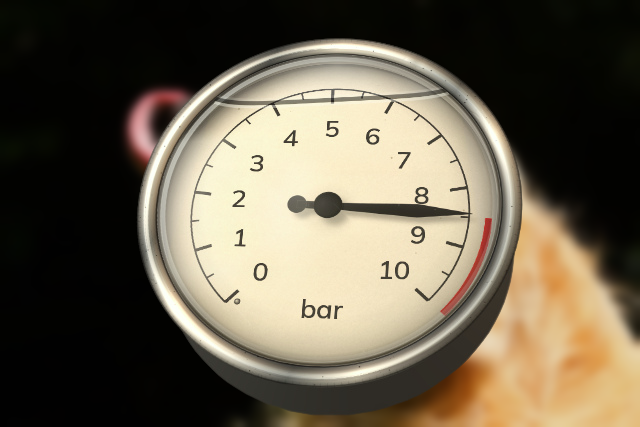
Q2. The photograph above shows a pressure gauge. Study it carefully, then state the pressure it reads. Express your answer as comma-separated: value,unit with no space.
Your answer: 8.5,bar
